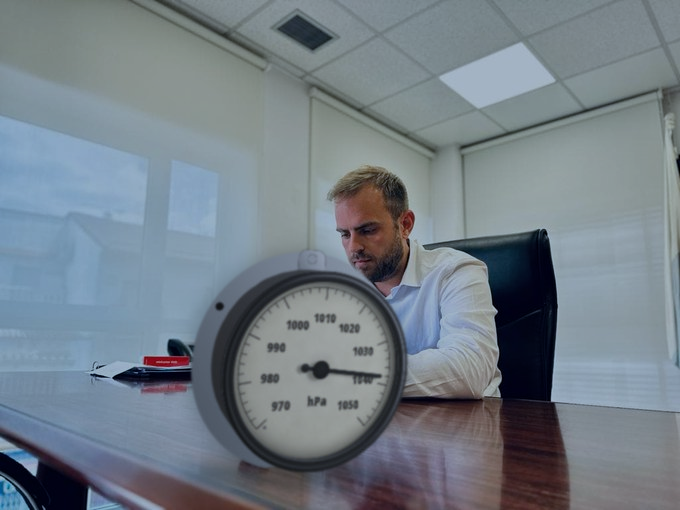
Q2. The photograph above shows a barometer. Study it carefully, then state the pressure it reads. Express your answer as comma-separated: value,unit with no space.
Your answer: 1038,hPa
